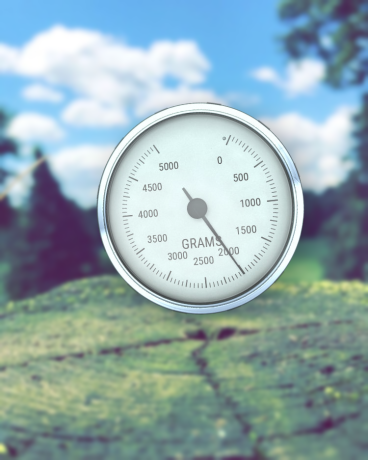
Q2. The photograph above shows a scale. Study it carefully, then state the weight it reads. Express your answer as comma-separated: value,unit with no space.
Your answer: 2000,g
